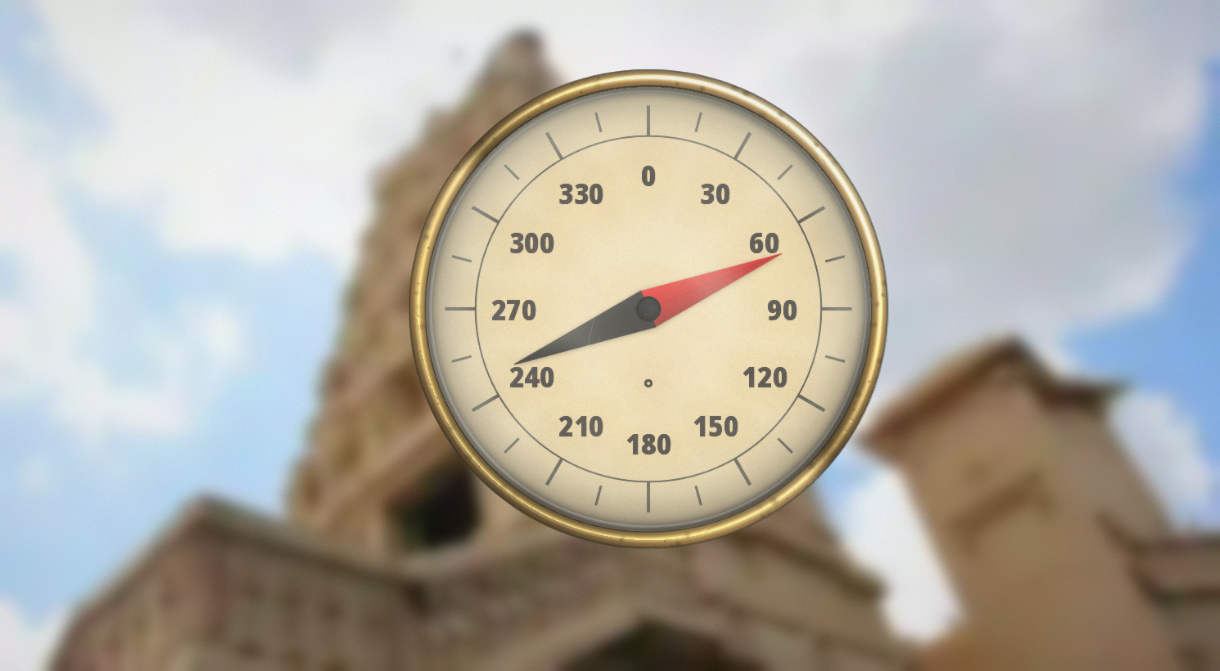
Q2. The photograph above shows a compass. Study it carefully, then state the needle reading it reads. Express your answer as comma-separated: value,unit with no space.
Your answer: 67.5,°
